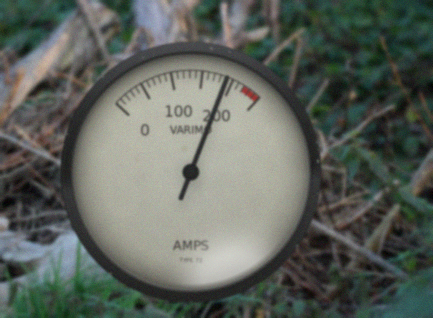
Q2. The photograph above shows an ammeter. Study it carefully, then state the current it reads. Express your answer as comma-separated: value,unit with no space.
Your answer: 190,A
